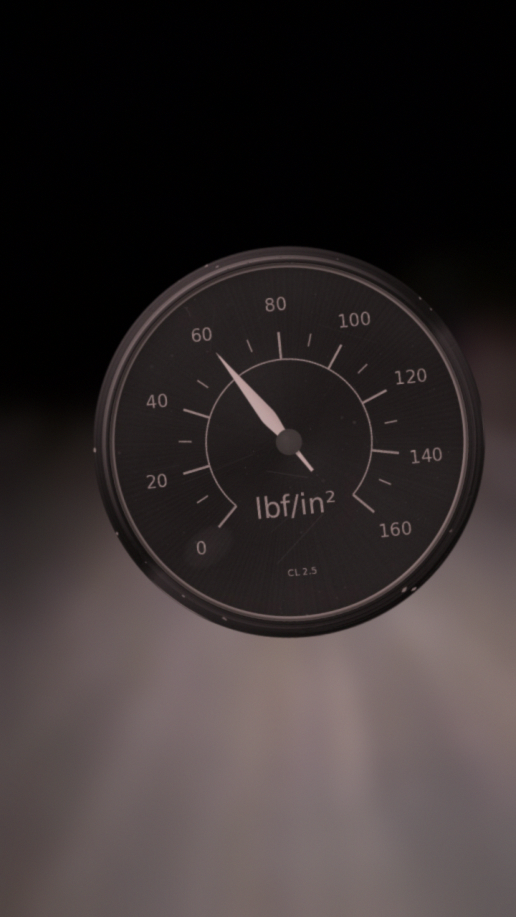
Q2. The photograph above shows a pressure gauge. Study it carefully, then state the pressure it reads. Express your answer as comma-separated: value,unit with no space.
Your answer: 60,psi
